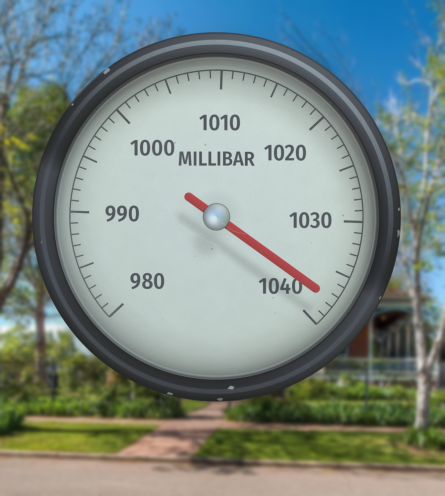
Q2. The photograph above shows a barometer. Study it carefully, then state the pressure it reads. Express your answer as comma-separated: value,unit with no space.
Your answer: 1037.5,mbar
